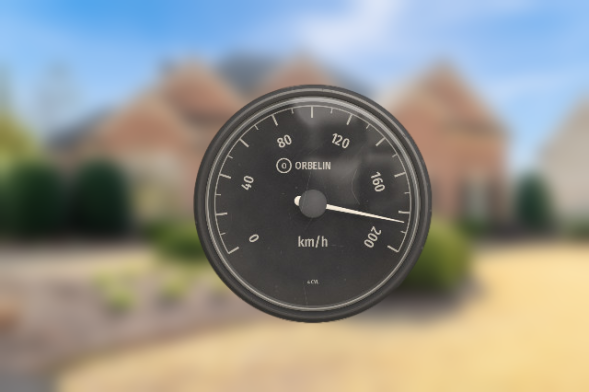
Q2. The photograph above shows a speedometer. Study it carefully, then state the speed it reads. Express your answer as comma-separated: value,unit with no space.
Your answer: 185,km/h
